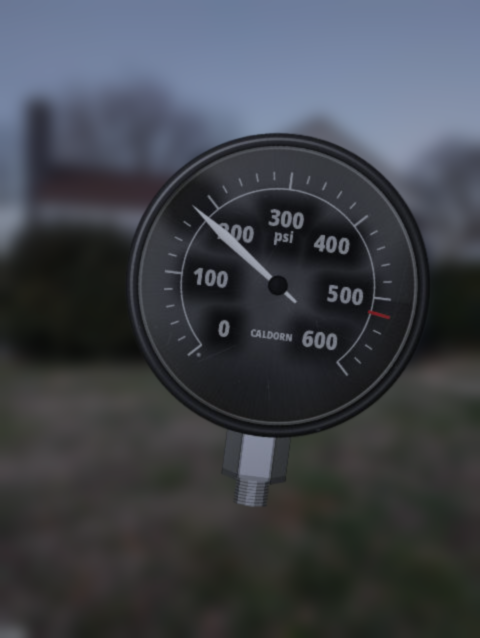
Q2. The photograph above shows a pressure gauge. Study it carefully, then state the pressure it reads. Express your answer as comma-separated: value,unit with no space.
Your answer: 180,psi
